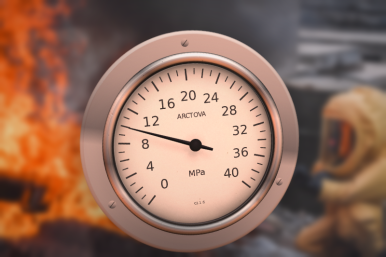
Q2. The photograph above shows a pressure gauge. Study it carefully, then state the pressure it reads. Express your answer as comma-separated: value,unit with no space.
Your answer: 10,MPa
